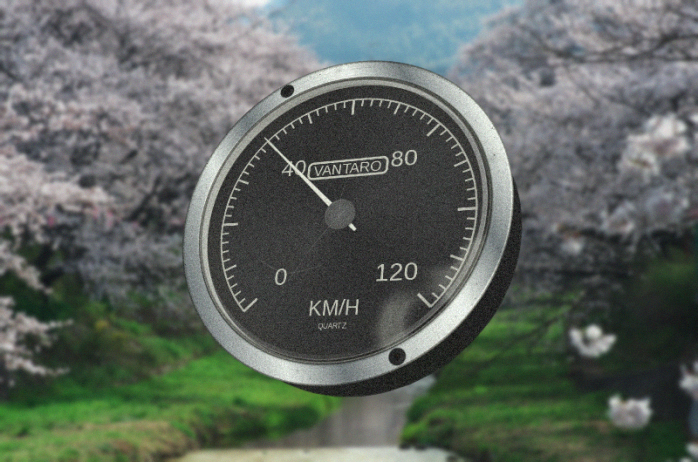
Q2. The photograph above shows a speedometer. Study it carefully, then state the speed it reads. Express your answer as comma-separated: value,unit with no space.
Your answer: 40,km/h
